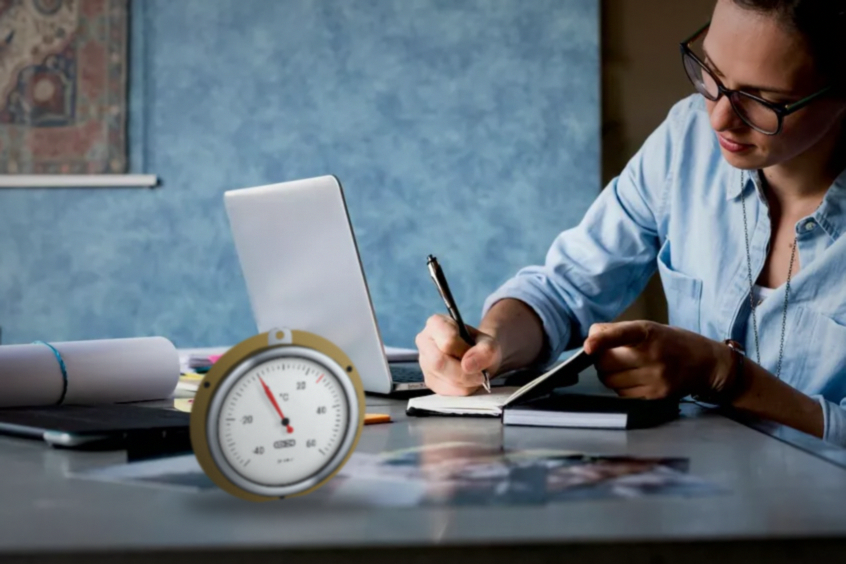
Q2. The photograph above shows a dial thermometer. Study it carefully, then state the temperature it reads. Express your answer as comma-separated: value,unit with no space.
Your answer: 0,°C
